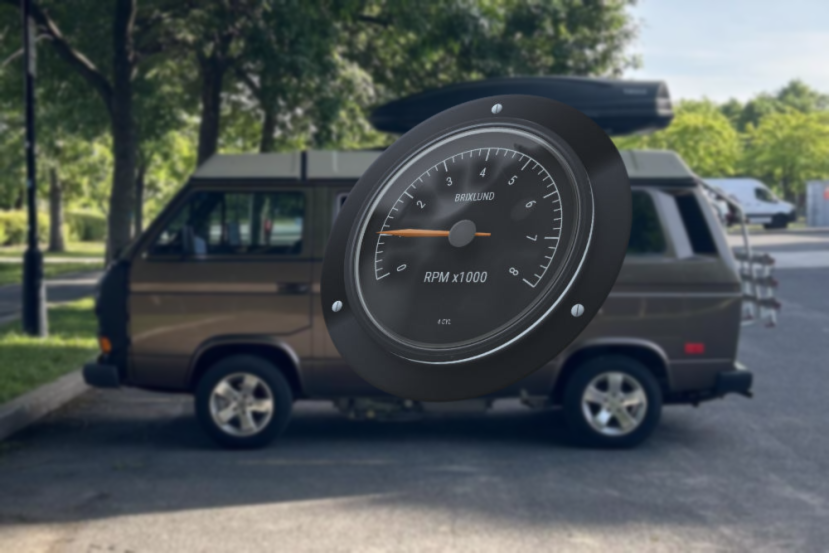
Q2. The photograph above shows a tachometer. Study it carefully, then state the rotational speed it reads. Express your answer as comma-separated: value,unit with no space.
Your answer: 1000,rpm
